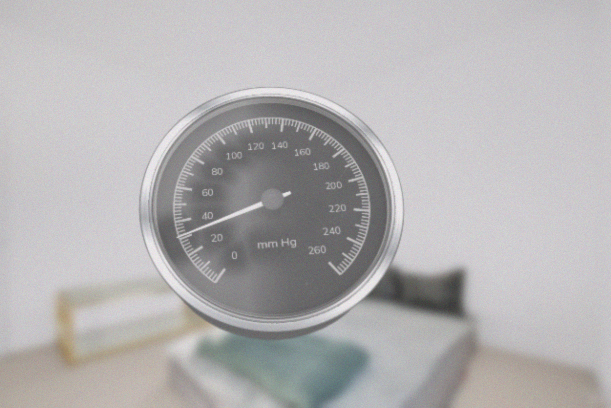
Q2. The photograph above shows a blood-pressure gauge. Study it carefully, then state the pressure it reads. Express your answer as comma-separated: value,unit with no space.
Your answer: 30,mmHg
